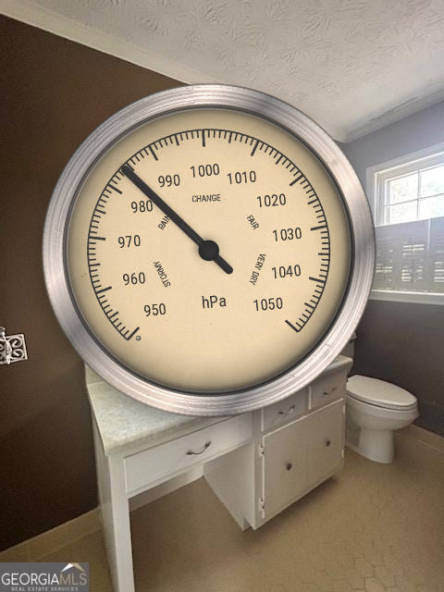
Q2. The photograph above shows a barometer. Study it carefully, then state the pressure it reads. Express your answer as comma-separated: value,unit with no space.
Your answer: 984,hPa
